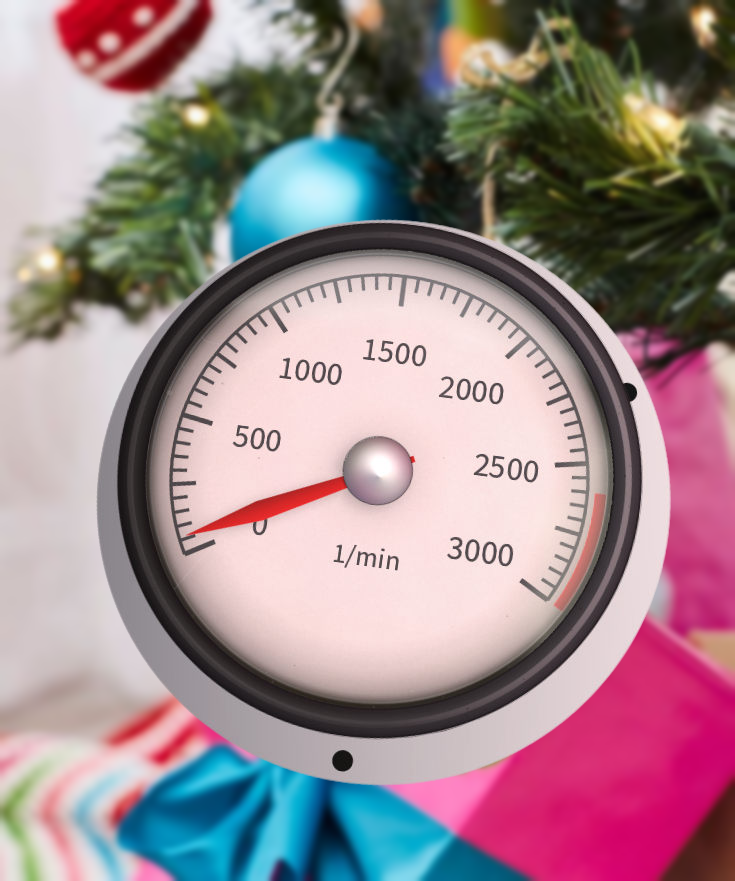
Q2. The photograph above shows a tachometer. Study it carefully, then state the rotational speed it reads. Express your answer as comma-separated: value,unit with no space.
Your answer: 50,rpm
